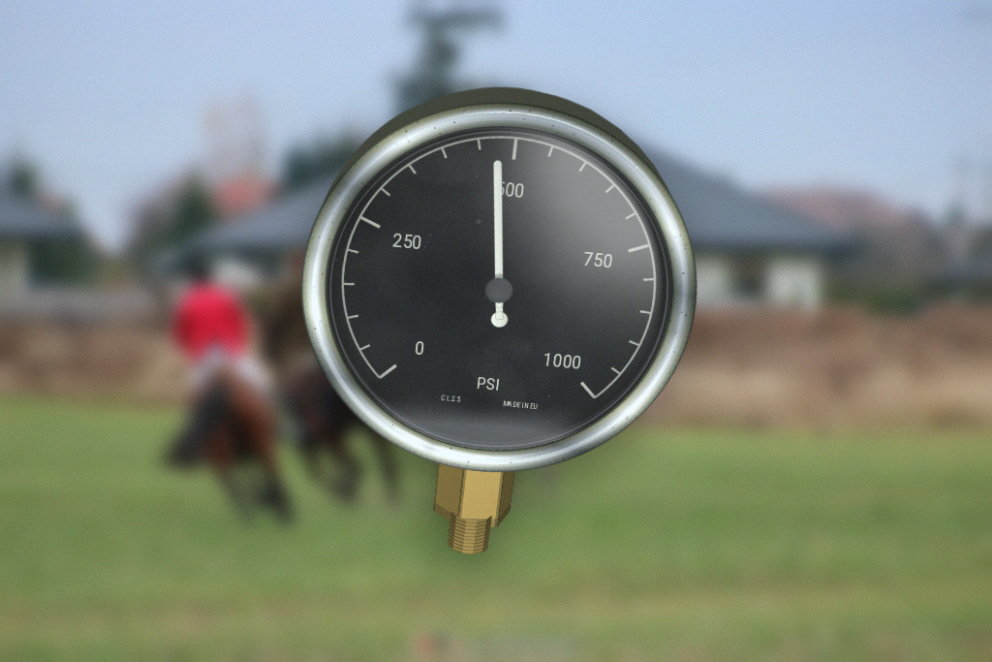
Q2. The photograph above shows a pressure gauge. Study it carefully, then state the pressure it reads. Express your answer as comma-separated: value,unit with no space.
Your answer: 475,psi
